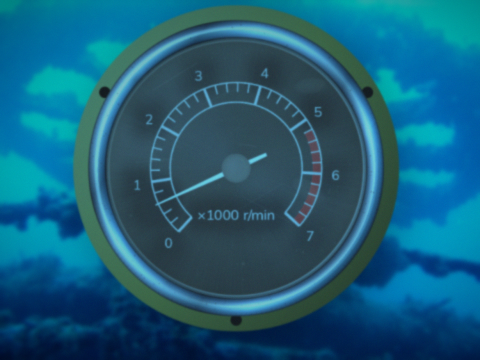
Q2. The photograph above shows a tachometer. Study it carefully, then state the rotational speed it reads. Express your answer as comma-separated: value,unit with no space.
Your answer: 600,rpm
